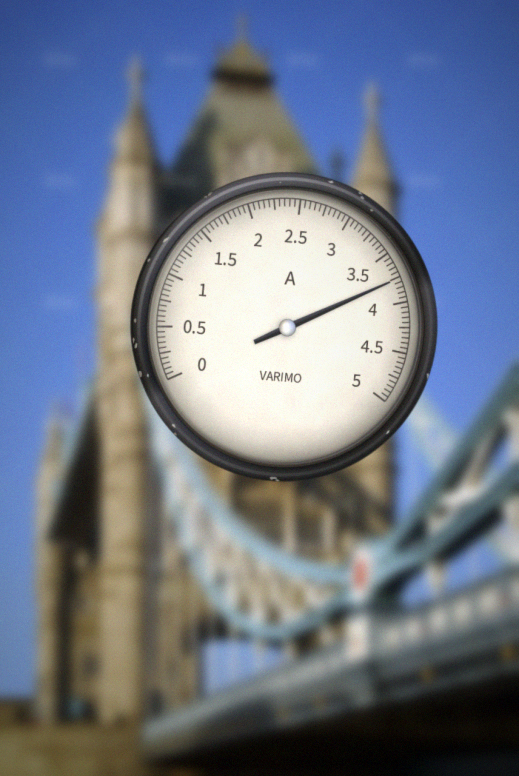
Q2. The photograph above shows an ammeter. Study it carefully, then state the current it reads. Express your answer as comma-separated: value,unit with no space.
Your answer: 3.75,A
